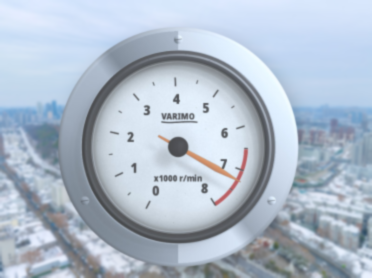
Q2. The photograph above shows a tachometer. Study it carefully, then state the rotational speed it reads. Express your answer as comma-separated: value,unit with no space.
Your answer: 7250,rpm
